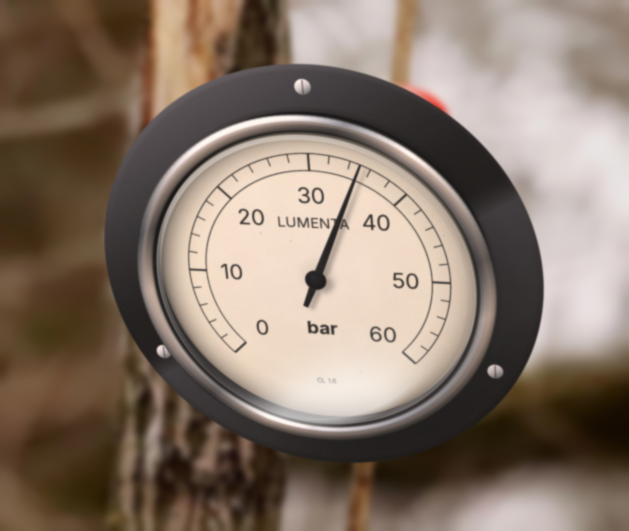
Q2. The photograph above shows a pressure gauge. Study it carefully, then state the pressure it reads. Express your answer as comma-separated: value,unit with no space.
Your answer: 35,bar
